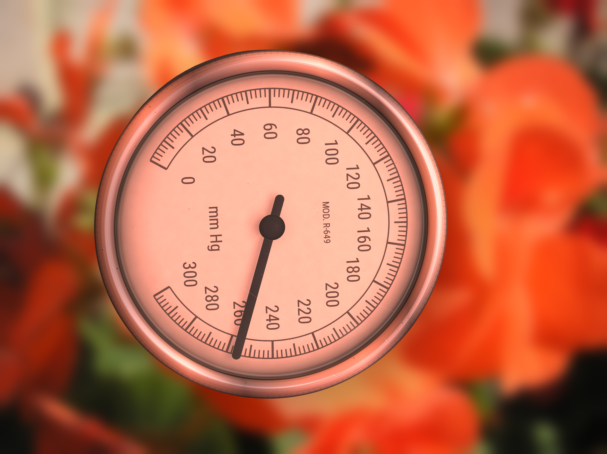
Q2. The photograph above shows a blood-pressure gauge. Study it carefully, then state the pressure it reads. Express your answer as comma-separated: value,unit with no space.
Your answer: 256,mmHg
